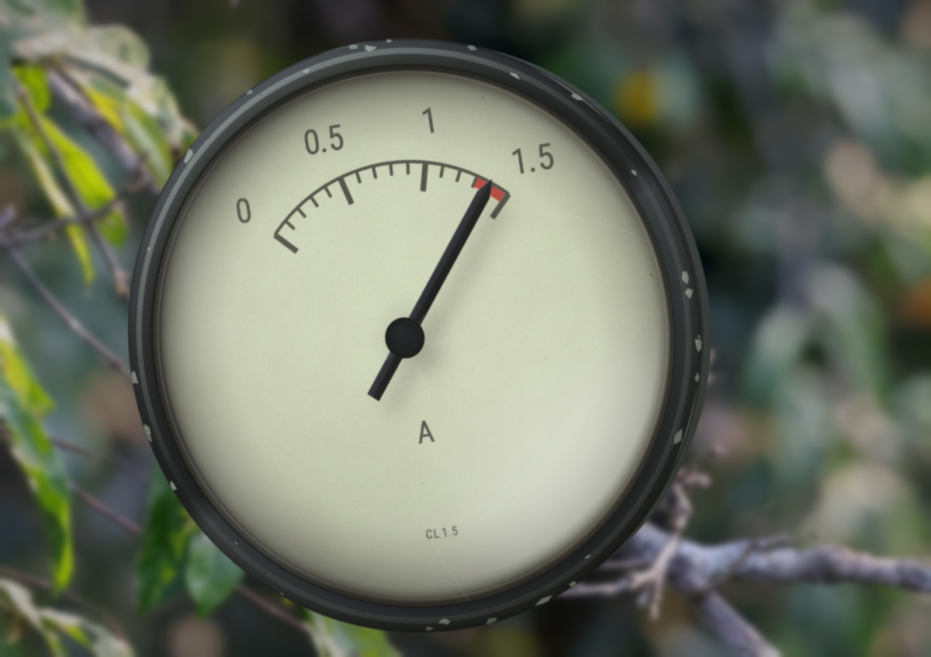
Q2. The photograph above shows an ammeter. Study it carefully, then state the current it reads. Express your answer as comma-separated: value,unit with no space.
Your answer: 1.4,A
